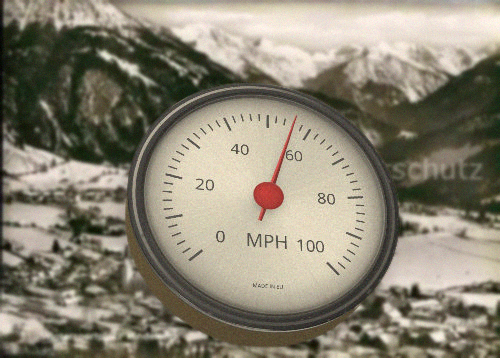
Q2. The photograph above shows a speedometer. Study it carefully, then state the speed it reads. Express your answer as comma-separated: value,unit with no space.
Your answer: 56,mph
